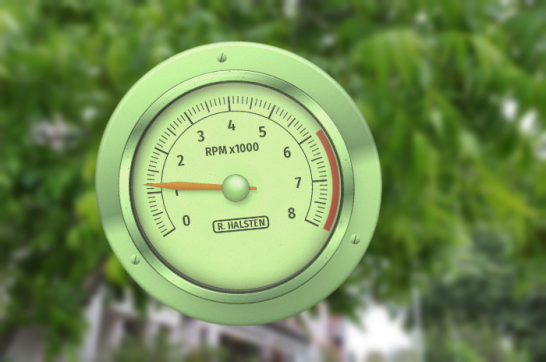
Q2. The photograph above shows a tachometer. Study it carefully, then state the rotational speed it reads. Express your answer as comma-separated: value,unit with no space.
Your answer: 1200,rpm
